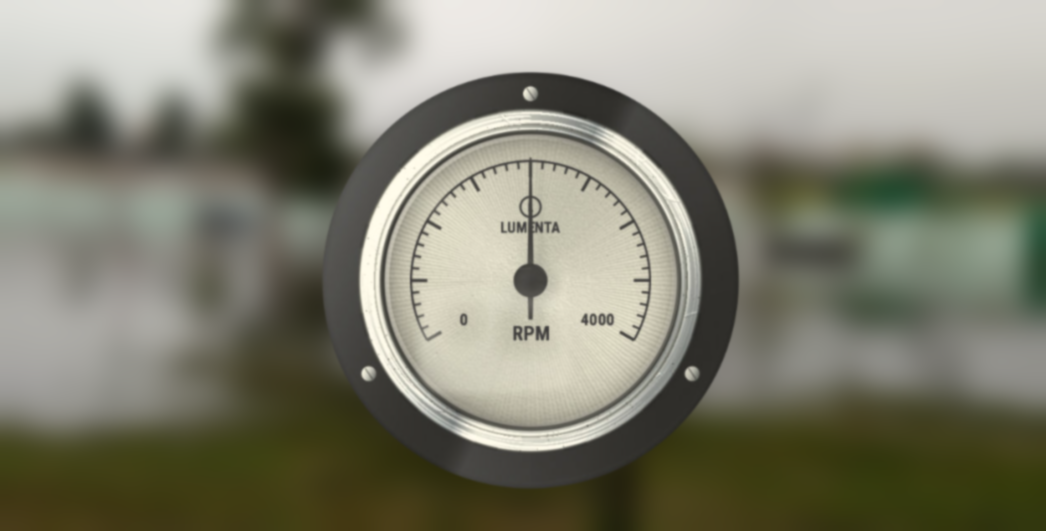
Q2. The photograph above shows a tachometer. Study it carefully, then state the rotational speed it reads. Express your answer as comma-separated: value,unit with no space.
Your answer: 2000,rpm
